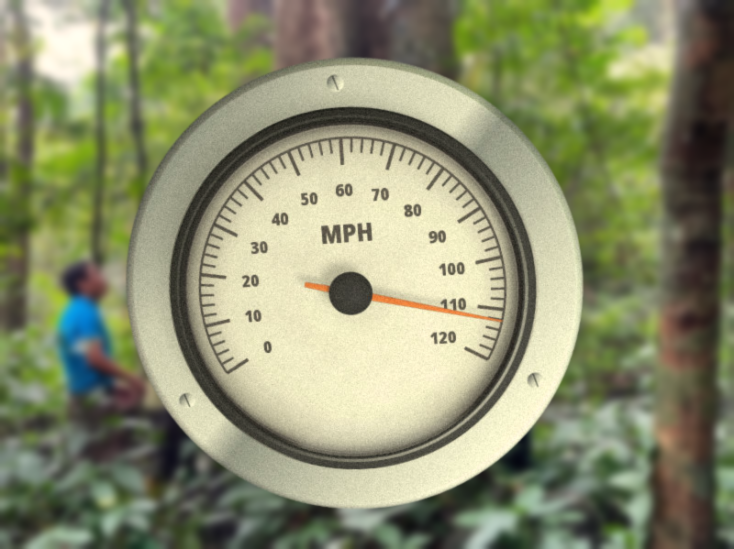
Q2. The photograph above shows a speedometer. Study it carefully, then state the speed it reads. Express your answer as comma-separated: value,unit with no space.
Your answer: 112,mph
